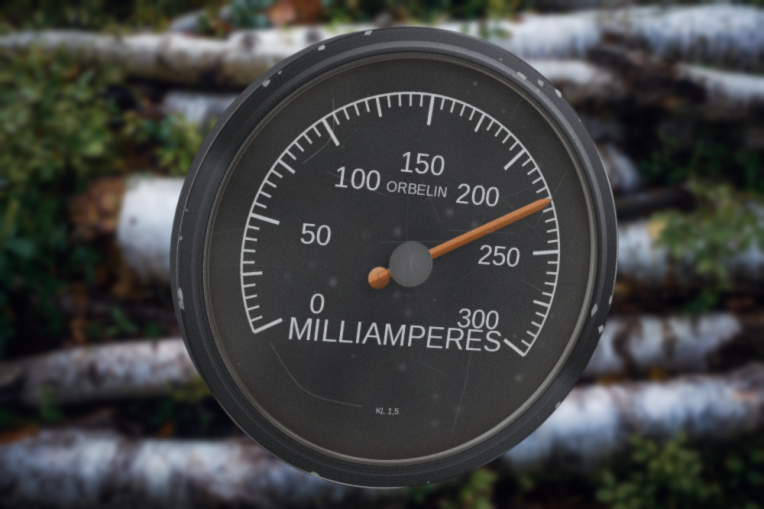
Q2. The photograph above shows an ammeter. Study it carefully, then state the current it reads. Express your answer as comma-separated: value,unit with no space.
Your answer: 225,mA
